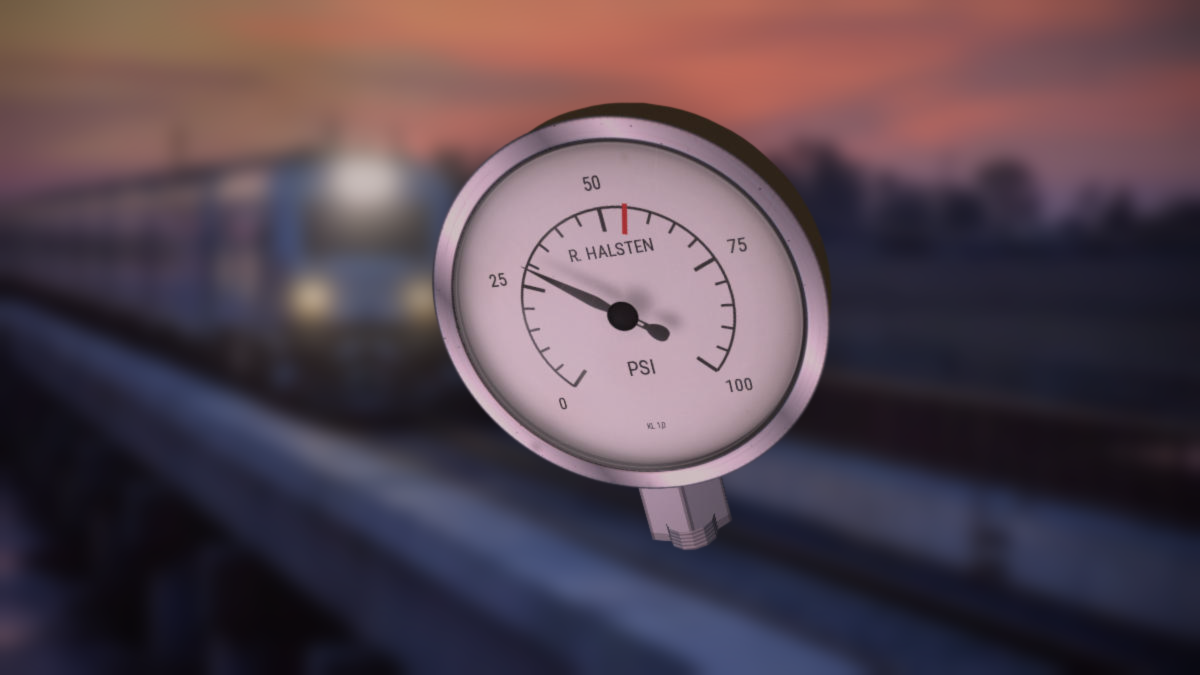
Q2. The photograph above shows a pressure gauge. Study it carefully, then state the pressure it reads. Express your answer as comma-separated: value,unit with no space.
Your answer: 30,psi
